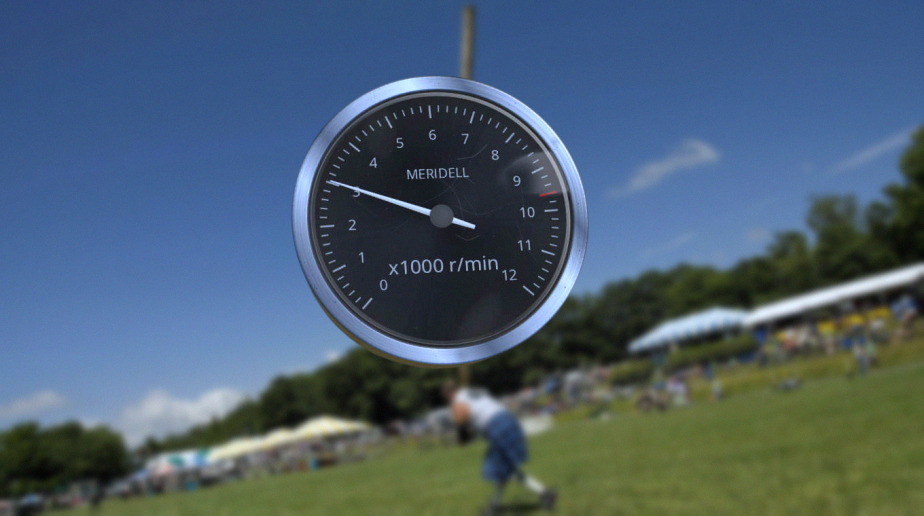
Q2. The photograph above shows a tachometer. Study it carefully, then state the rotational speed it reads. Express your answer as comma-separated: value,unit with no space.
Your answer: 3000,rpm
